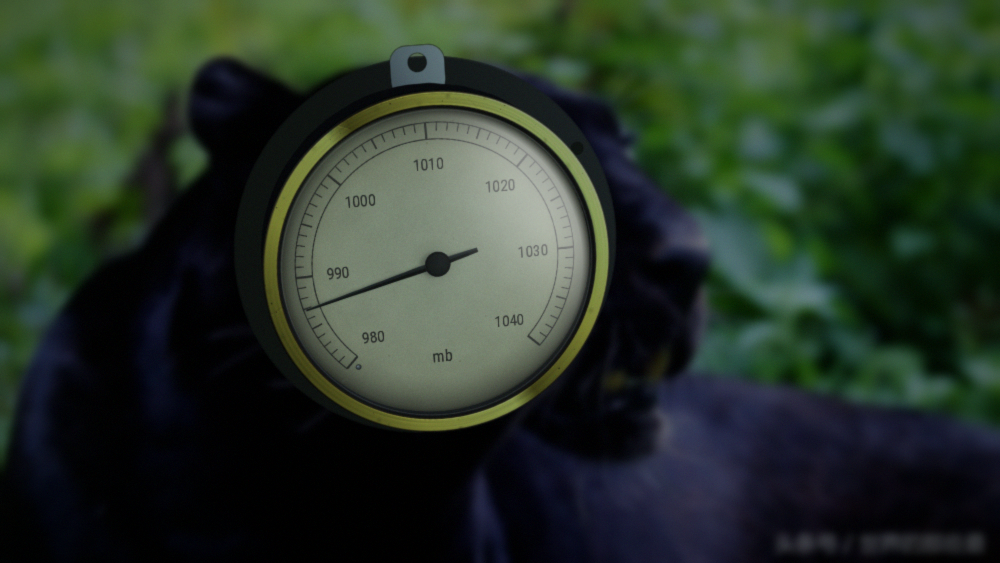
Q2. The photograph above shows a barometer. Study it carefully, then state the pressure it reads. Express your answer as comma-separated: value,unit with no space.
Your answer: 987,mbar
